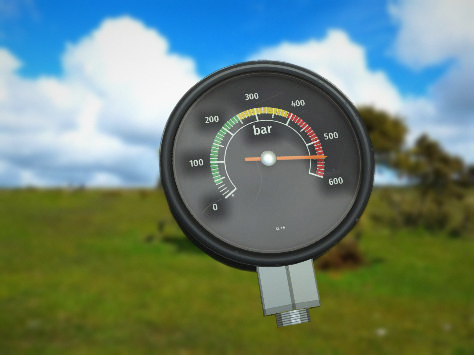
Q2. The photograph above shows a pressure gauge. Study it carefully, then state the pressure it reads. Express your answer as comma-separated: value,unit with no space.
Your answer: 550,bar
